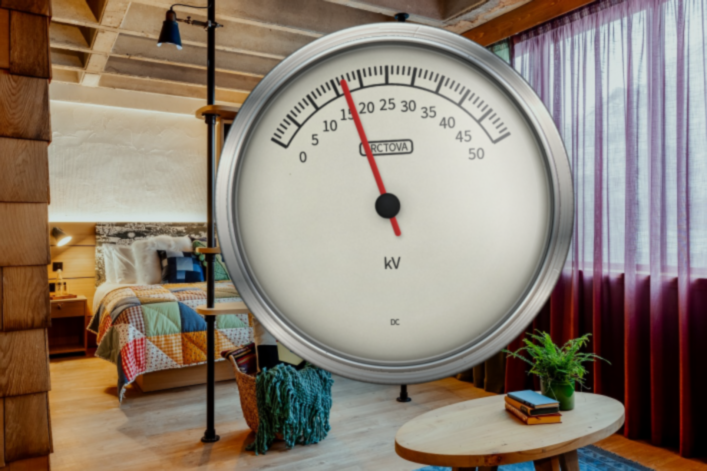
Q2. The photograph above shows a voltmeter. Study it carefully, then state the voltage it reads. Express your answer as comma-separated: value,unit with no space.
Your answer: 17,kV
